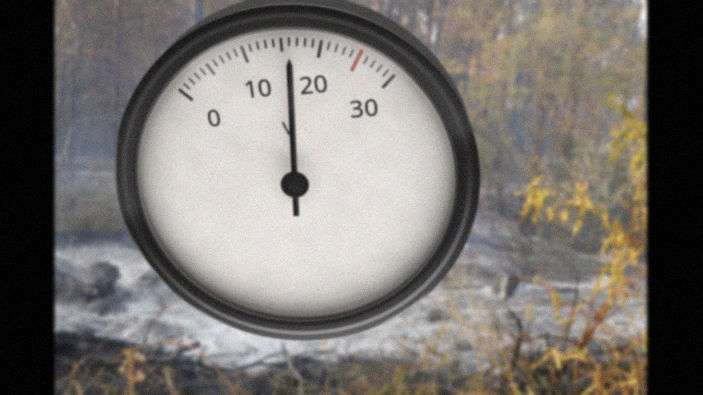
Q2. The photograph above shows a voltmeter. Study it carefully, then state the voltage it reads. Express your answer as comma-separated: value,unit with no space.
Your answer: 16,V
